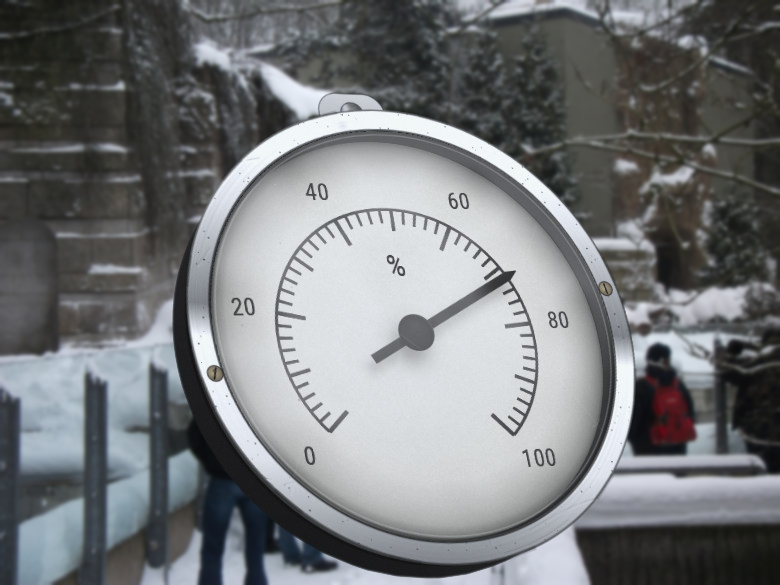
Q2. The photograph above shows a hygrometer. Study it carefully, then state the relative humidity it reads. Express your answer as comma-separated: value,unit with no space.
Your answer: 72,%
